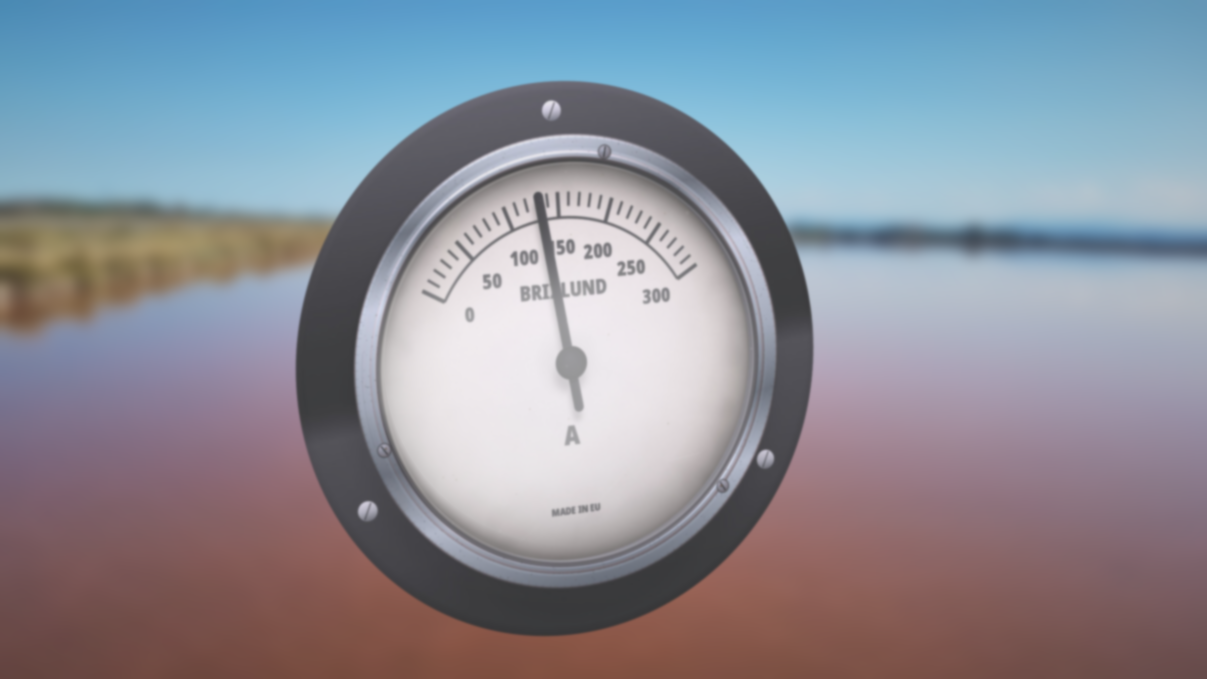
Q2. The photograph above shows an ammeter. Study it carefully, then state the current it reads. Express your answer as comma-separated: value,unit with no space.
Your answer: 130,A
